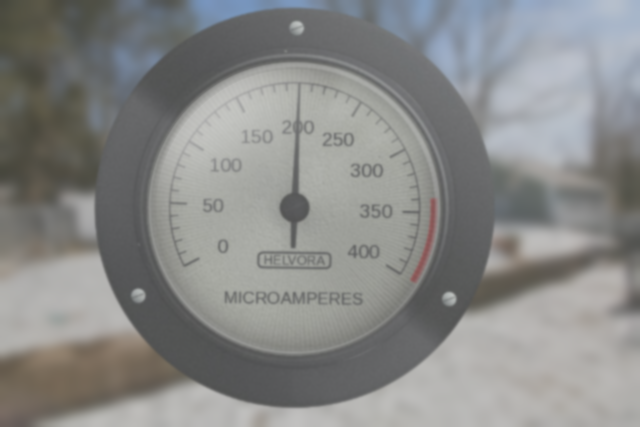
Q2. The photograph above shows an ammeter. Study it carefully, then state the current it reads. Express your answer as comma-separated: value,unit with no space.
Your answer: 200,µA
